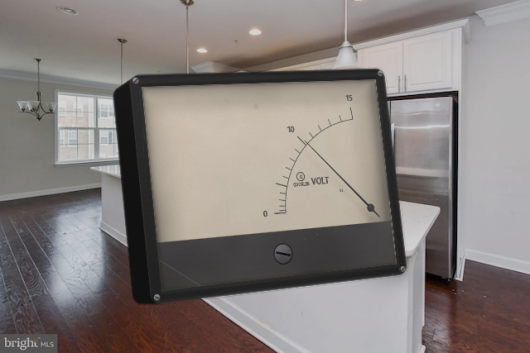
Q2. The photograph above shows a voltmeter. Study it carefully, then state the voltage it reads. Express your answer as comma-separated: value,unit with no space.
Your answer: 10,V
